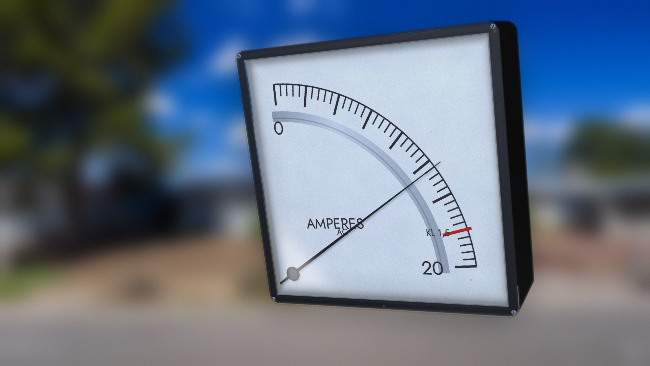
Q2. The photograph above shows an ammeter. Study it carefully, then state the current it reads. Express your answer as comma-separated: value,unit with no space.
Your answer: 13,A
